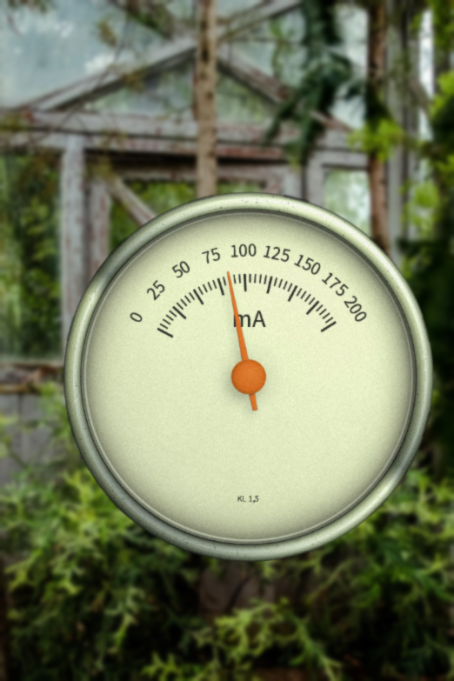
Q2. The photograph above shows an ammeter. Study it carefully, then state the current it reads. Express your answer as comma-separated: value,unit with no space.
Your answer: 85,mA
